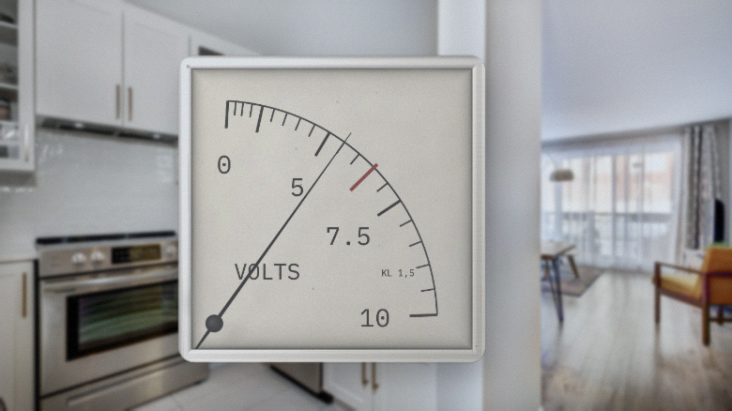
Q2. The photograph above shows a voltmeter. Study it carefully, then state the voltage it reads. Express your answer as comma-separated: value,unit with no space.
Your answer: 5.5,V
